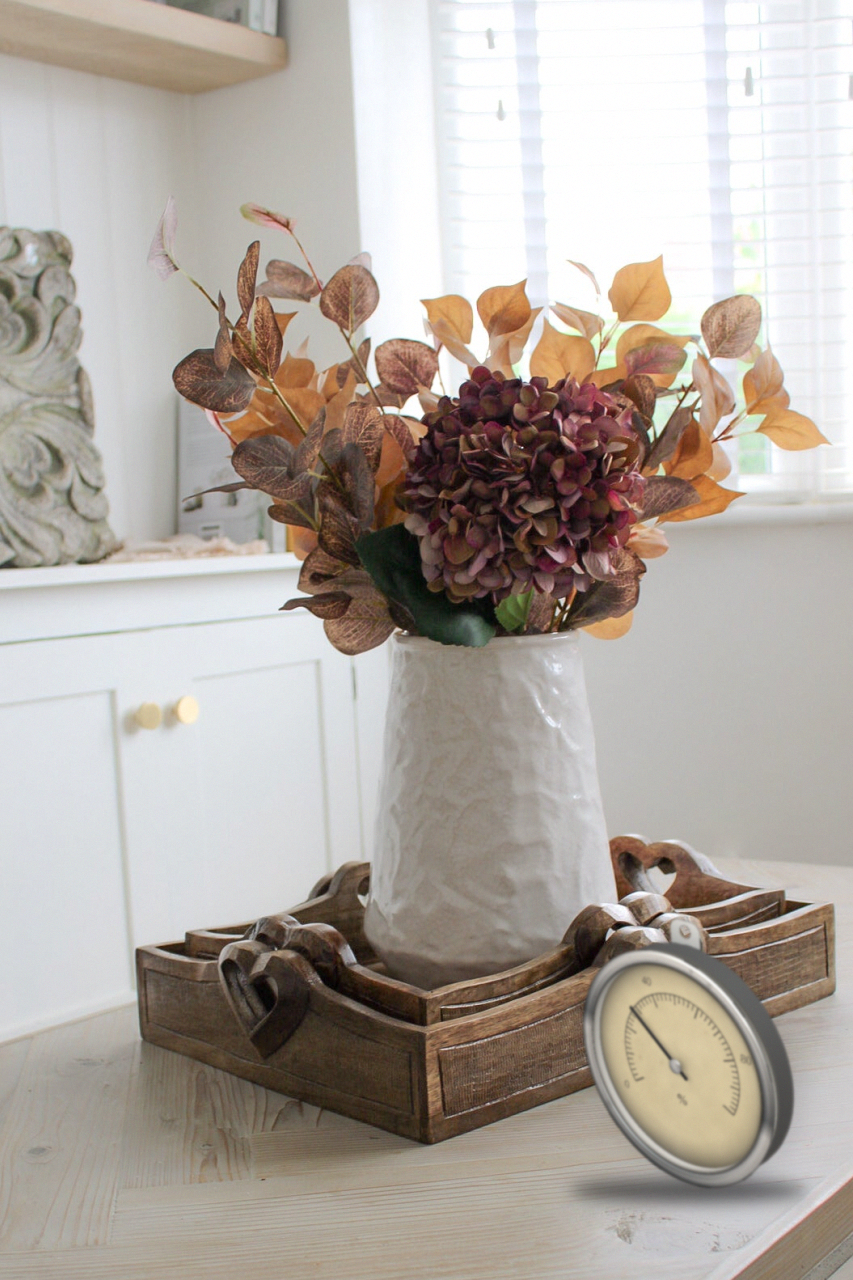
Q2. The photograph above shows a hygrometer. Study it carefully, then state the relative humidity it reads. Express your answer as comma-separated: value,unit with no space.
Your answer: 30,%
